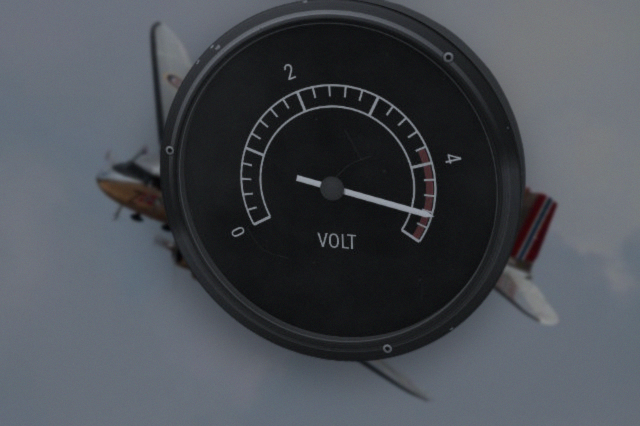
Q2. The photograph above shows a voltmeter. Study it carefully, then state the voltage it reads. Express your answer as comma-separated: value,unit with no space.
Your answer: 4.6,V
